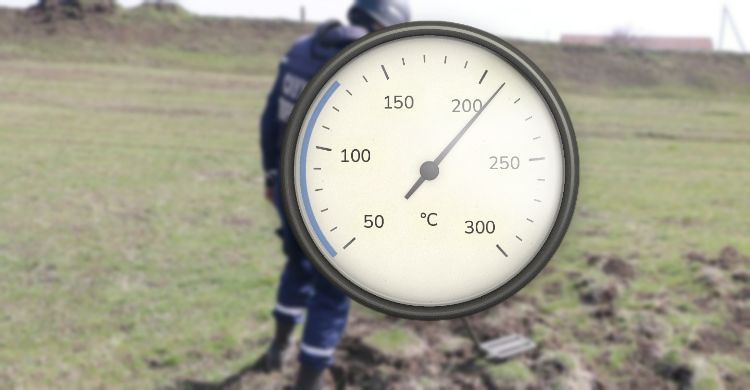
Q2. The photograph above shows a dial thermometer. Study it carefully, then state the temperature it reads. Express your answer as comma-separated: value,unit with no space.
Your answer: 210,°C
